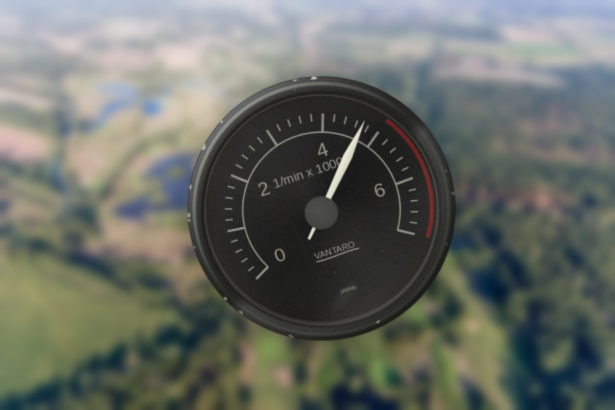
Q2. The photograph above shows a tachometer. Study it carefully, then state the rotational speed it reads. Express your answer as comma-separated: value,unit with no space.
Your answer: 4700,rpm
